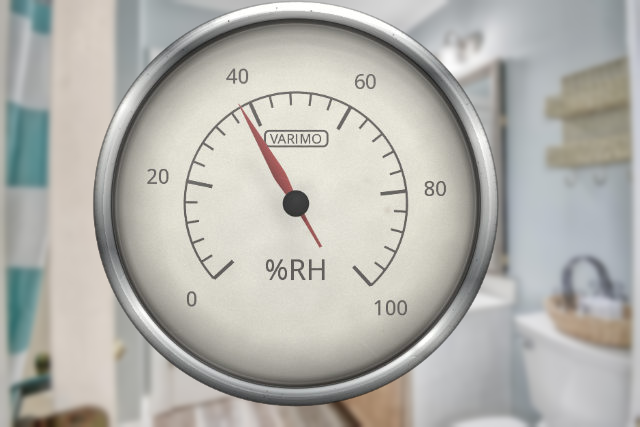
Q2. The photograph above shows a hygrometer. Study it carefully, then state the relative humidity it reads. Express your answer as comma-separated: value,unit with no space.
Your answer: 38,%
